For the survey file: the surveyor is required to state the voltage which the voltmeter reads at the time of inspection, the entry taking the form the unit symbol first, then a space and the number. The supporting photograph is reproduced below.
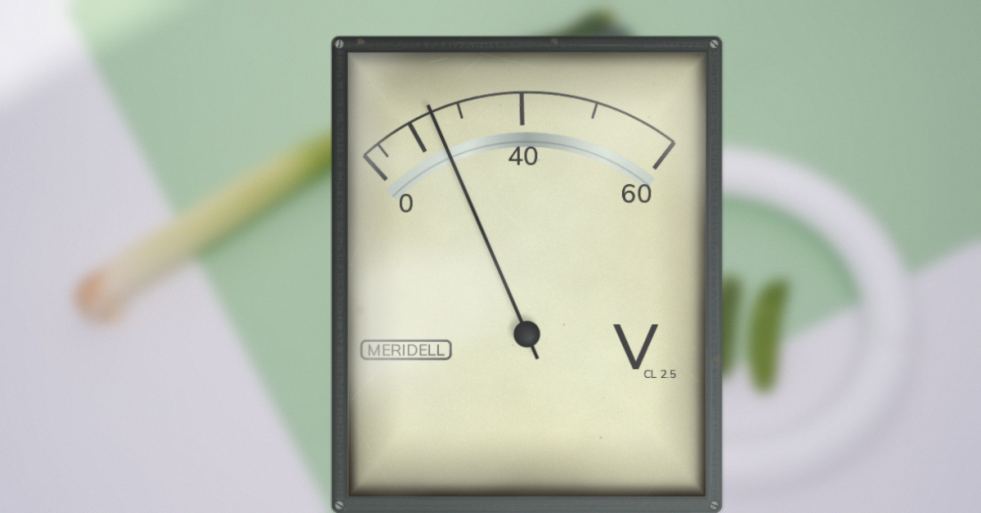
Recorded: V 25
